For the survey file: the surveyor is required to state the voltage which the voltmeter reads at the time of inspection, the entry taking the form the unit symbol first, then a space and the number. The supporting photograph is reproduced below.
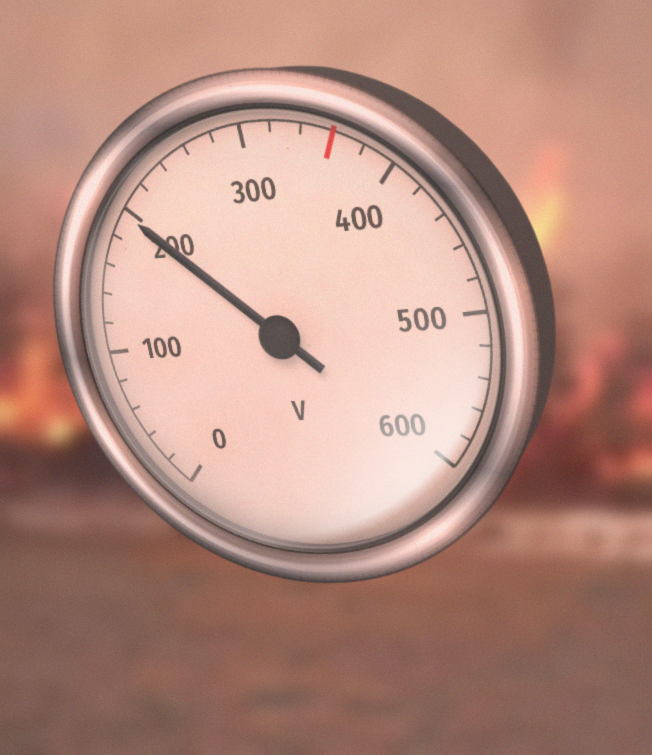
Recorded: V 200
